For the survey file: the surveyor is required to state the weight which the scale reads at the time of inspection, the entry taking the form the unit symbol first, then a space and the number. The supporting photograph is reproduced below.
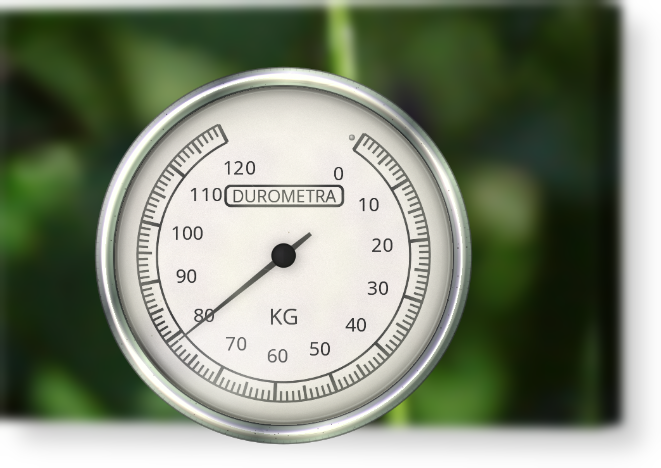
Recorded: kg 79
